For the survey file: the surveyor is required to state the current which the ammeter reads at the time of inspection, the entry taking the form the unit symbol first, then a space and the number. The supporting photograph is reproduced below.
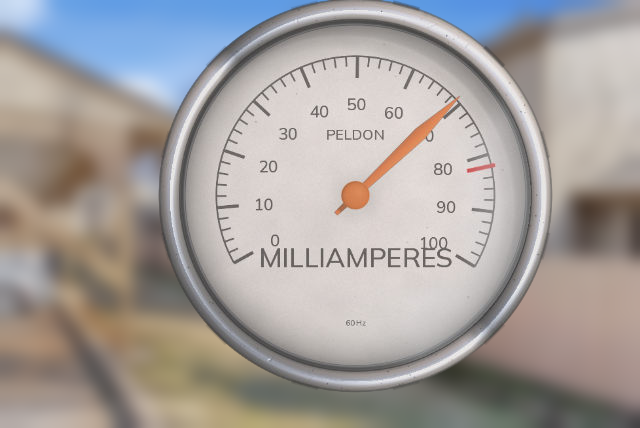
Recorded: mA 69
